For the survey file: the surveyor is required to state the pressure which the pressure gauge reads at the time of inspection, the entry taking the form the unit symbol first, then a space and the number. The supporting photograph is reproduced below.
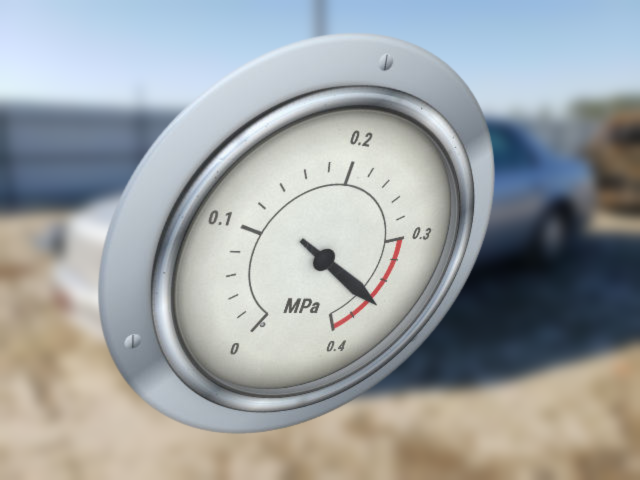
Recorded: MPa 0.36
